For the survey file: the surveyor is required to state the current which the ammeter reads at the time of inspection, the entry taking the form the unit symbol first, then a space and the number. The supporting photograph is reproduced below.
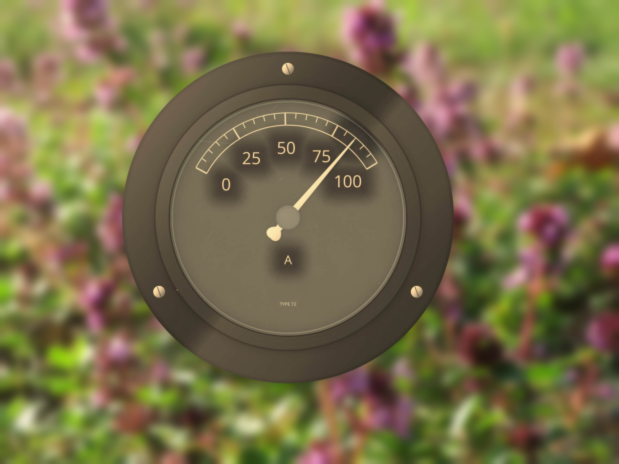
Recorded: A 85
